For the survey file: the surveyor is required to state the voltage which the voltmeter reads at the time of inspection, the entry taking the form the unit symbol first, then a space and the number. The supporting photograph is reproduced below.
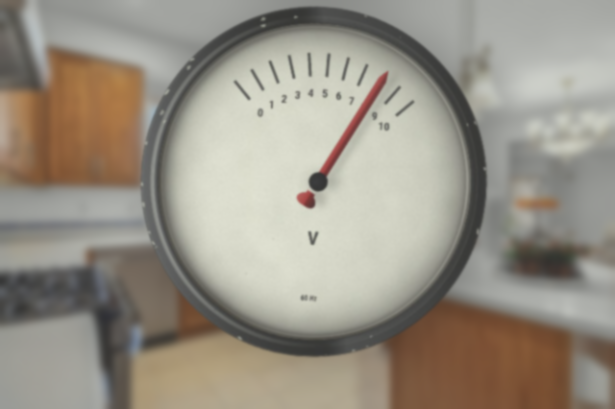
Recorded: V 8
